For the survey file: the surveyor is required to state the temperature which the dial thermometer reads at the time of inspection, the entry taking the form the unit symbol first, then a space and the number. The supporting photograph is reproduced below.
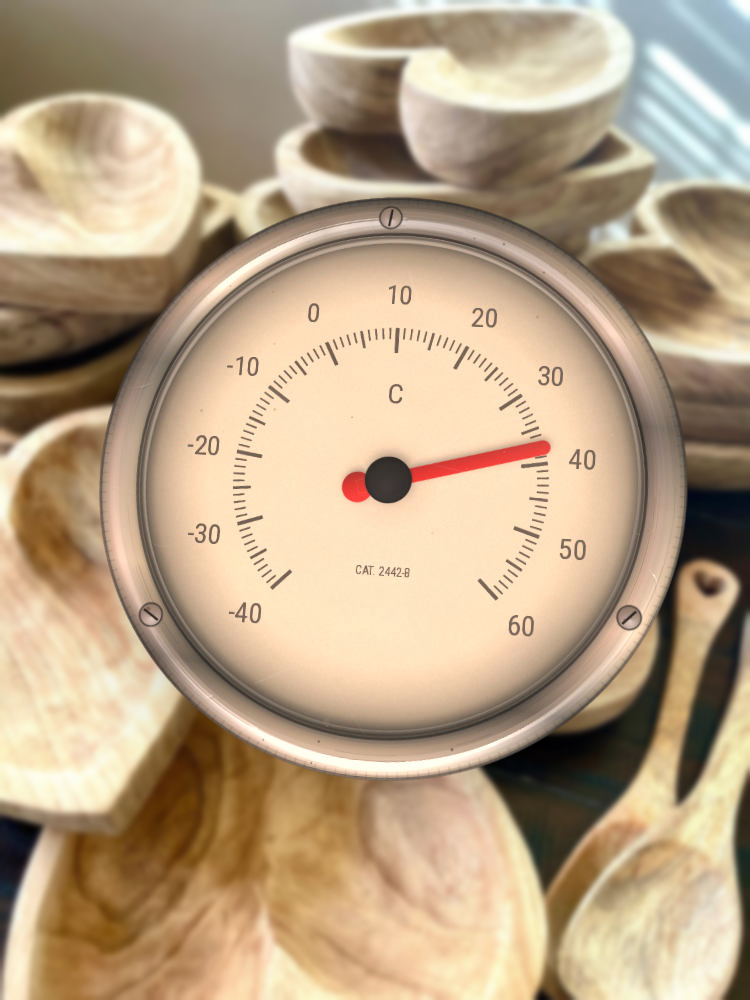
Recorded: °C 38
